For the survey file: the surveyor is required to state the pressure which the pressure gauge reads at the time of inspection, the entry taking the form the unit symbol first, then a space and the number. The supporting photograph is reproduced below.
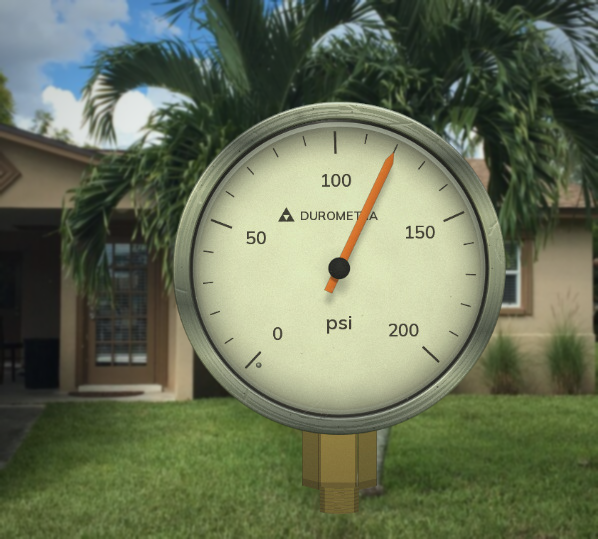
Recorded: psi 120
